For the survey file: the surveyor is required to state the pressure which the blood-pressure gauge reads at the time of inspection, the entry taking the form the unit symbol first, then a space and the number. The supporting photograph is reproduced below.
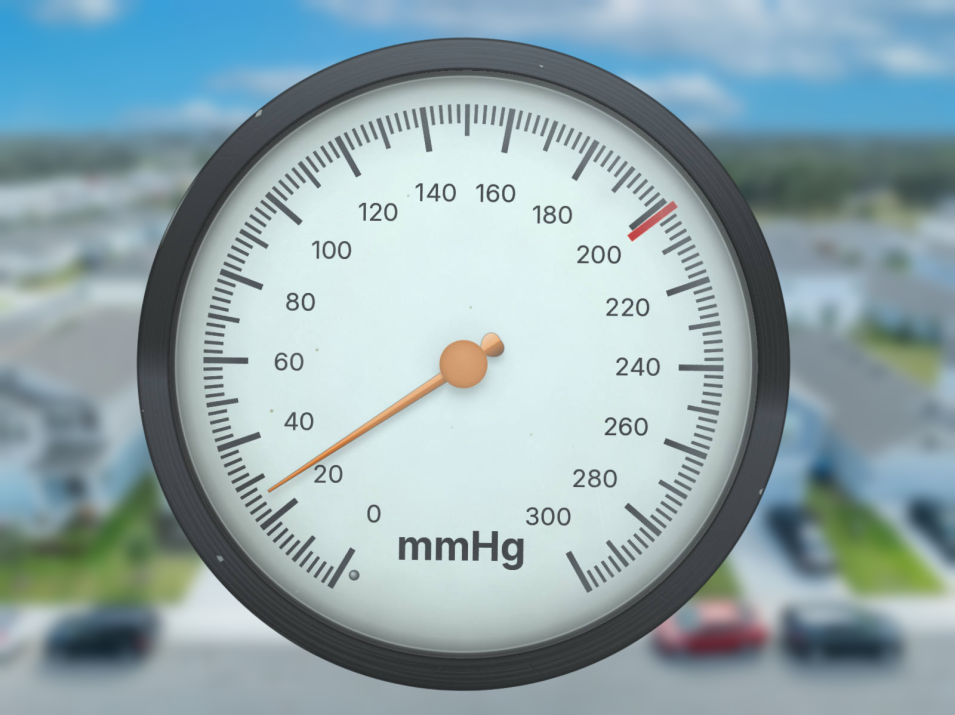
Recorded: mmHg 26
